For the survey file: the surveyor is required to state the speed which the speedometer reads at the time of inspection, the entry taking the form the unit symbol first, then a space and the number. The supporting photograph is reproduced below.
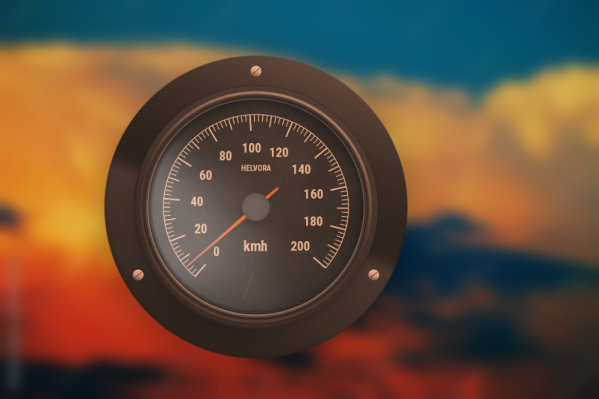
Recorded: km/h 6
